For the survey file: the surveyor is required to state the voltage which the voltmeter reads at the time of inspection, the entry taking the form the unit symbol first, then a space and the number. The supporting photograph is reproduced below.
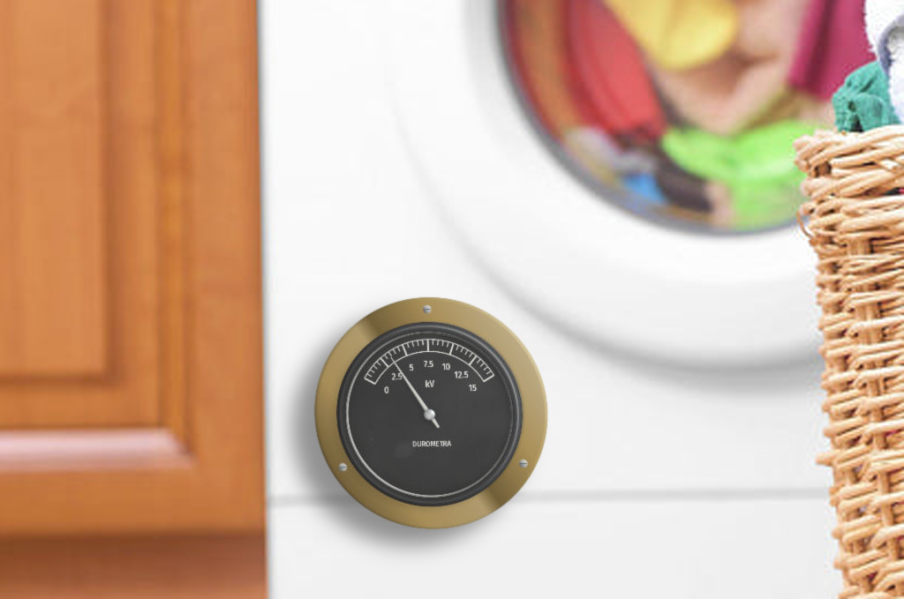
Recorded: kV 3.5
